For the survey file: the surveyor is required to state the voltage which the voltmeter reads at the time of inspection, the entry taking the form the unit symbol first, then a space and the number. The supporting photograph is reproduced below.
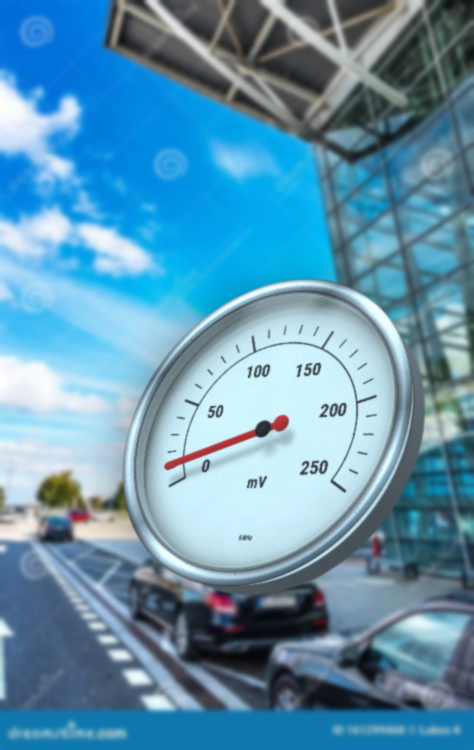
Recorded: mV 10
